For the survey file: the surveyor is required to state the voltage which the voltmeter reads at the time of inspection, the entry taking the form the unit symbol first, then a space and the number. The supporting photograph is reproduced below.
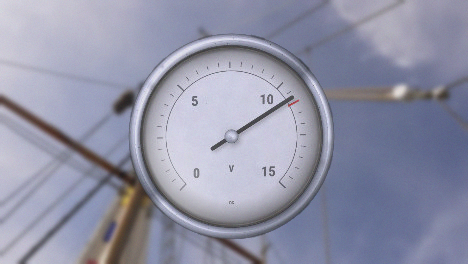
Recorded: V 10.75
